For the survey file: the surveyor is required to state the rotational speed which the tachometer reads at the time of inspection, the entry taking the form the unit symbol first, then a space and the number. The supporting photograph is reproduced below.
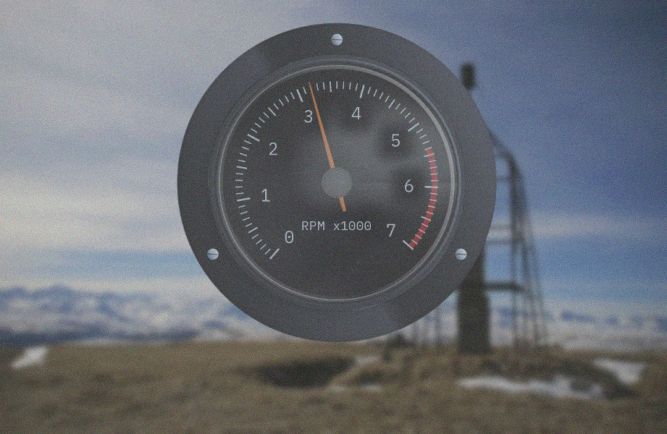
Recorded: rpm 3200
